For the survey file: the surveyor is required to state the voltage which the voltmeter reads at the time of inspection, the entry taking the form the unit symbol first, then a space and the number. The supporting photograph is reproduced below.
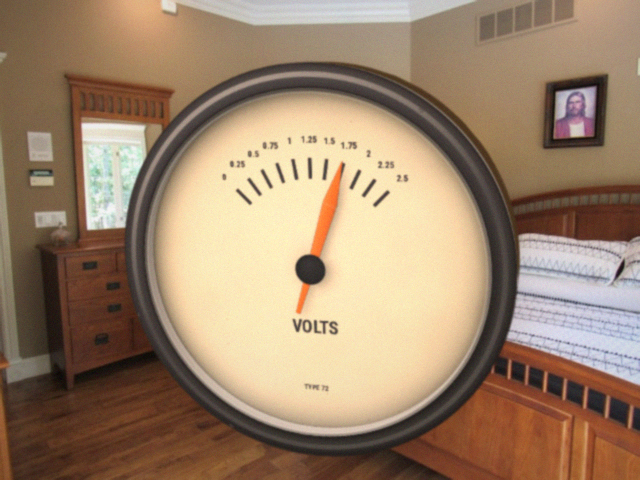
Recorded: V 1.75
